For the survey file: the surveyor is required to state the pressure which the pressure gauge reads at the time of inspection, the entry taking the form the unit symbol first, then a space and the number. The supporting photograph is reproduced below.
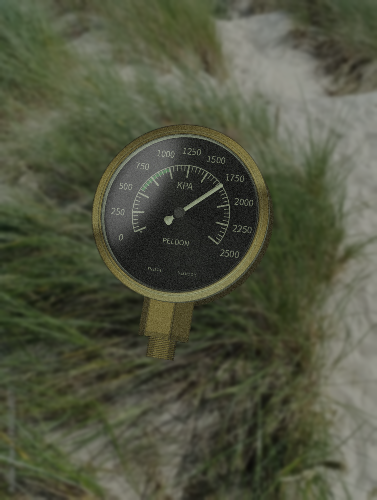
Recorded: kPa 1750
